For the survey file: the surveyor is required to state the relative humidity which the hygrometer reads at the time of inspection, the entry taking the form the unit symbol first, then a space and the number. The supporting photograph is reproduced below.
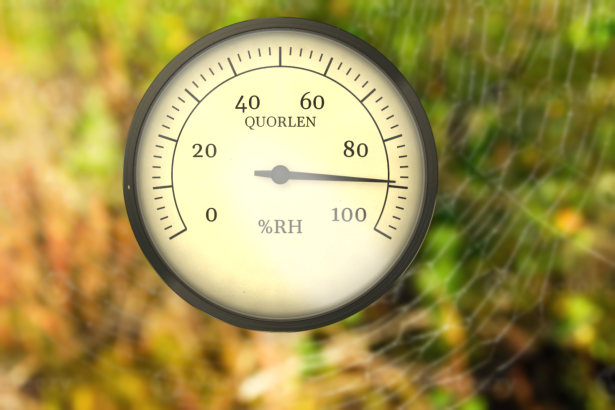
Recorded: % 89
